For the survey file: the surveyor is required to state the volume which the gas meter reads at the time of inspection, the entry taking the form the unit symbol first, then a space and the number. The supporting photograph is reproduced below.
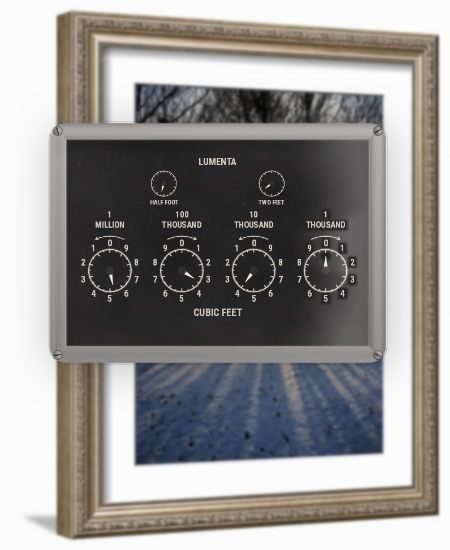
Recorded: ft³ 534000
